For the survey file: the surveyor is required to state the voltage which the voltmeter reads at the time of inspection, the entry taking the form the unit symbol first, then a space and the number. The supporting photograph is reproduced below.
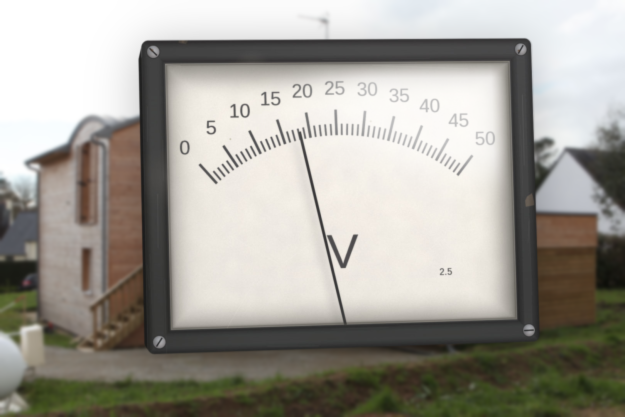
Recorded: V 18
